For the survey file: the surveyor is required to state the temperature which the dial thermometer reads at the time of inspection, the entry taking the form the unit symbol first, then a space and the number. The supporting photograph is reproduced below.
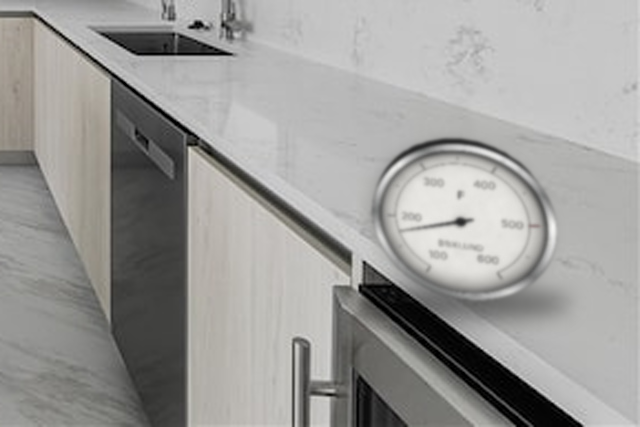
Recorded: °F 175
